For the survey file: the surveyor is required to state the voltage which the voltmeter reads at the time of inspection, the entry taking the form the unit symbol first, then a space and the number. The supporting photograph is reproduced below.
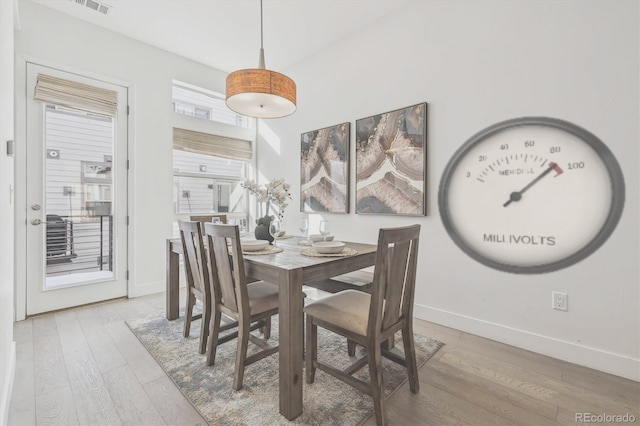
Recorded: mV 90
